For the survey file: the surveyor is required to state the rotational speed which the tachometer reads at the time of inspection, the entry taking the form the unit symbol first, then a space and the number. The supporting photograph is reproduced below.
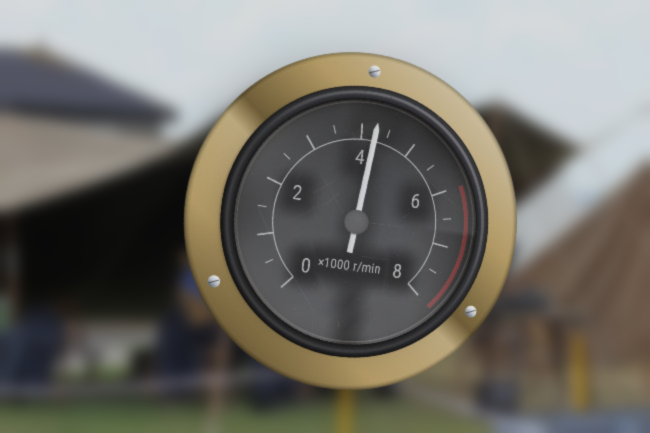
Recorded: rpm 4250
